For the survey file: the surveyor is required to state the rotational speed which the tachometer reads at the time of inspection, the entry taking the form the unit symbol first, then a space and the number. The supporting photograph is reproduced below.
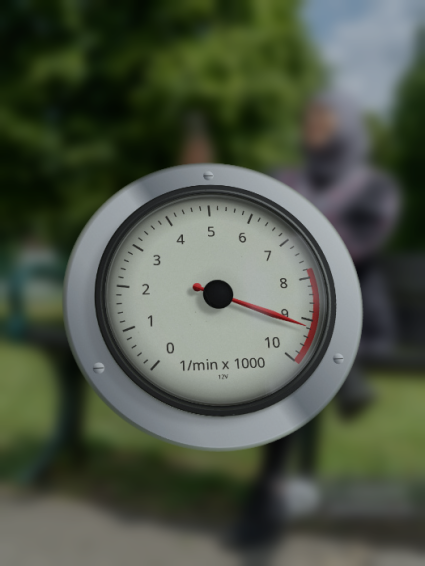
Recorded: rpm 9200
